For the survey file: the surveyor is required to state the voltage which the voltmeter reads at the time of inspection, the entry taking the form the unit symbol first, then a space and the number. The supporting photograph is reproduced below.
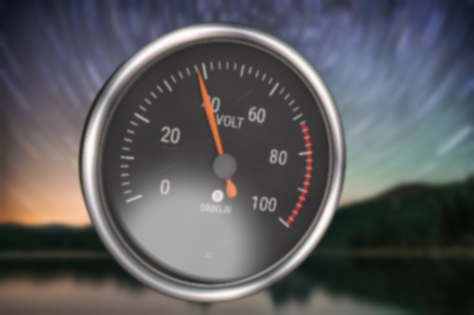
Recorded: V 38
